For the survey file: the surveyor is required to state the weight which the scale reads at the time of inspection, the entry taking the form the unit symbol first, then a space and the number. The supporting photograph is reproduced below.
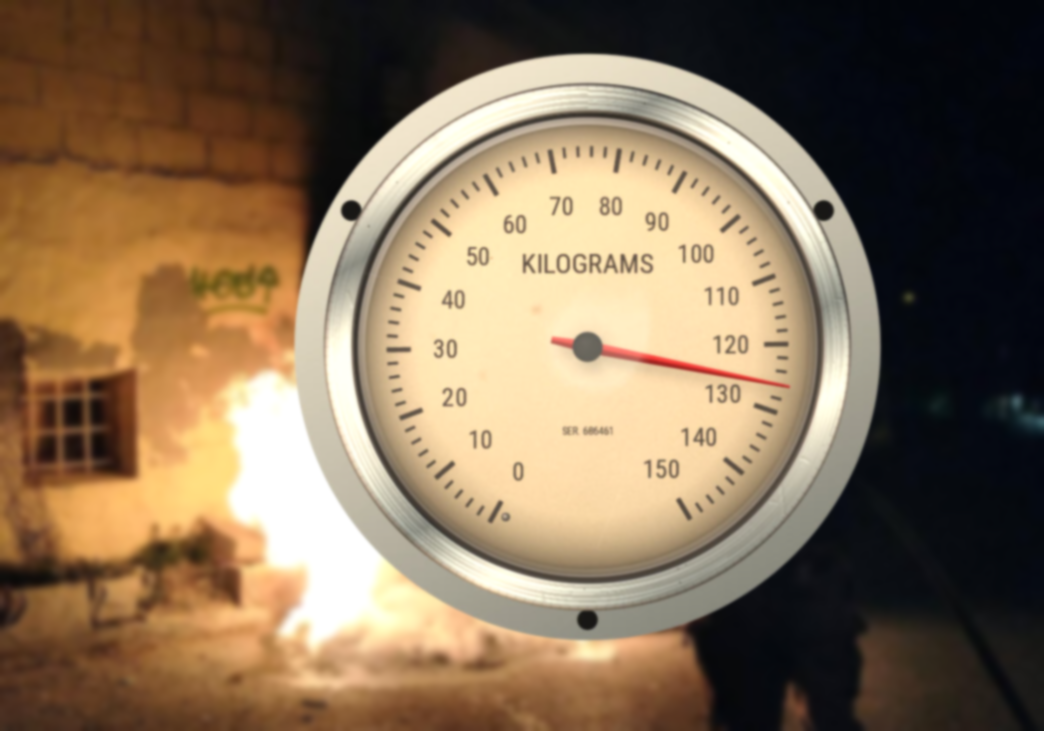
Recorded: kg 126
